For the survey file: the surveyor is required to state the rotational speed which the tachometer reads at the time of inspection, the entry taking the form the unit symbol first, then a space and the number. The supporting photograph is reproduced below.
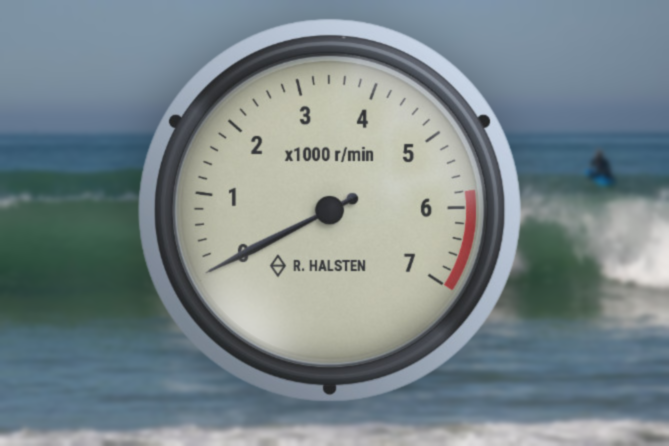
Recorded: rpm 0
